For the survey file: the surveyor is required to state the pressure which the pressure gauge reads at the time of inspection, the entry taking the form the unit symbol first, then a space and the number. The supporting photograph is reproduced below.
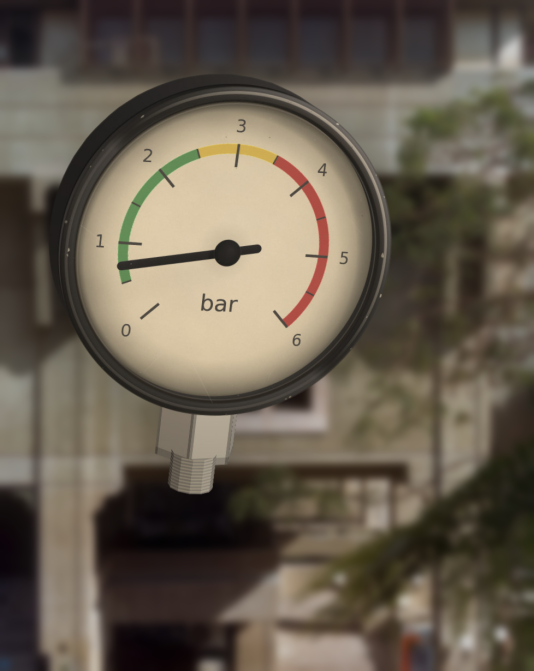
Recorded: bar 0.75
